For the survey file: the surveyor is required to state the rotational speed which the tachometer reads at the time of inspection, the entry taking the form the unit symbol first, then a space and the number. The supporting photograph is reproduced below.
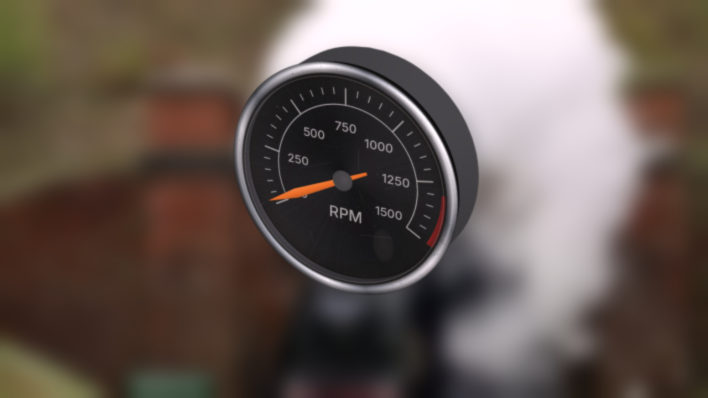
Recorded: rpm 25
